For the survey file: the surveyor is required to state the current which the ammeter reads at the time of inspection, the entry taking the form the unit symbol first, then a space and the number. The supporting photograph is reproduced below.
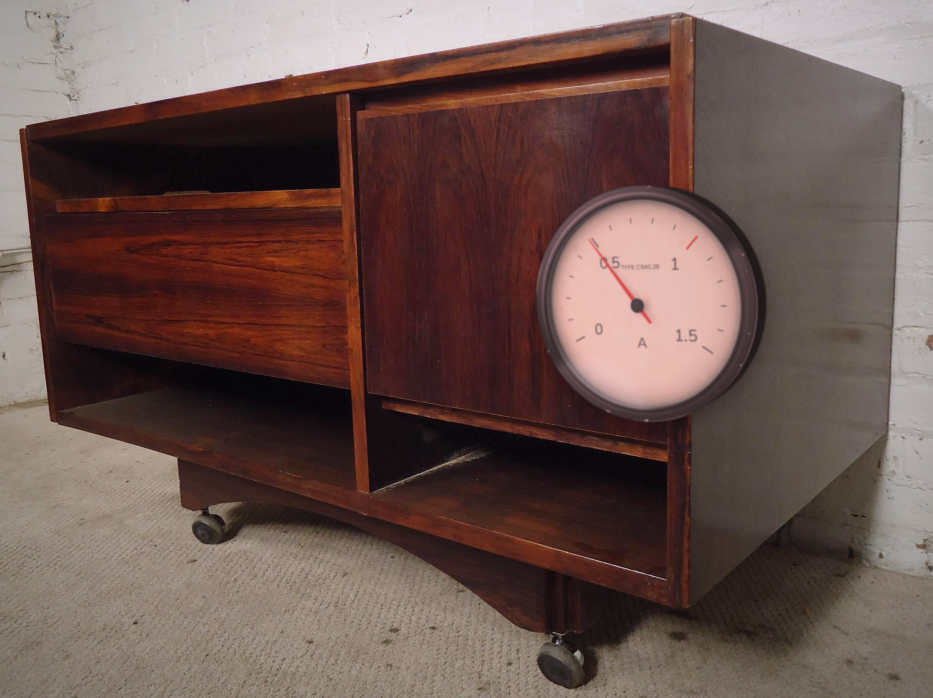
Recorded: A 0.5
